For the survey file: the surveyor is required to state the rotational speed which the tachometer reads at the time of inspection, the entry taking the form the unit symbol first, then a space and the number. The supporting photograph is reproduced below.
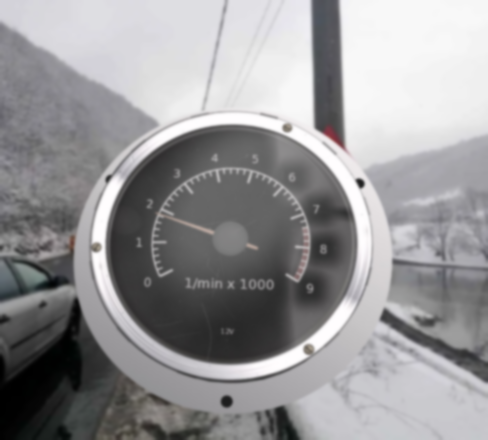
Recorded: rpm 1800
